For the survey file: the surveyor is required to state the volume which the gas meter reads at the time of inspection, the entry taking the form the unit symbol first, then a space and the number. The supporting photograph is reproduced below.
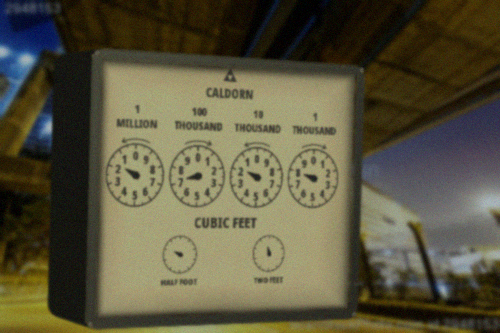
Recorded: ft³ 171800
